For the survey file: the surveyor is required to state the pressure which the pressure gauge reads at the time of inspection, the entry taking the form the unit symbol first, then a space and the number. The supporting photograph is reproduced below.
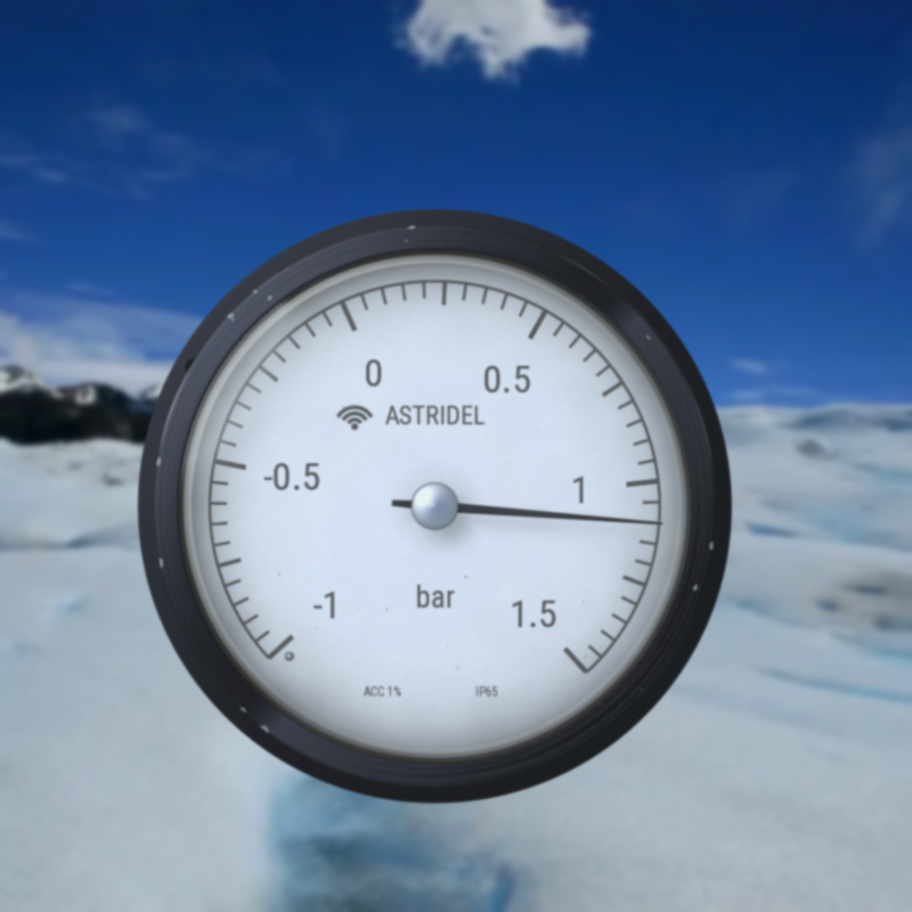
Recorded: bar 1.1
